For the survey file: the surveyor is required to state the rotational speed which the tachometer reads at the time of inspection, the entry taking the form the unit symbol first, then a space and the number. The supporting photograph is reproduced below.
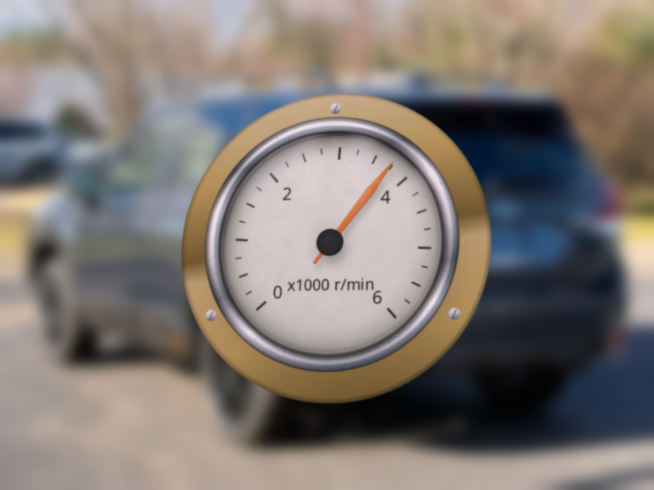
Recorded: rpm 3750
